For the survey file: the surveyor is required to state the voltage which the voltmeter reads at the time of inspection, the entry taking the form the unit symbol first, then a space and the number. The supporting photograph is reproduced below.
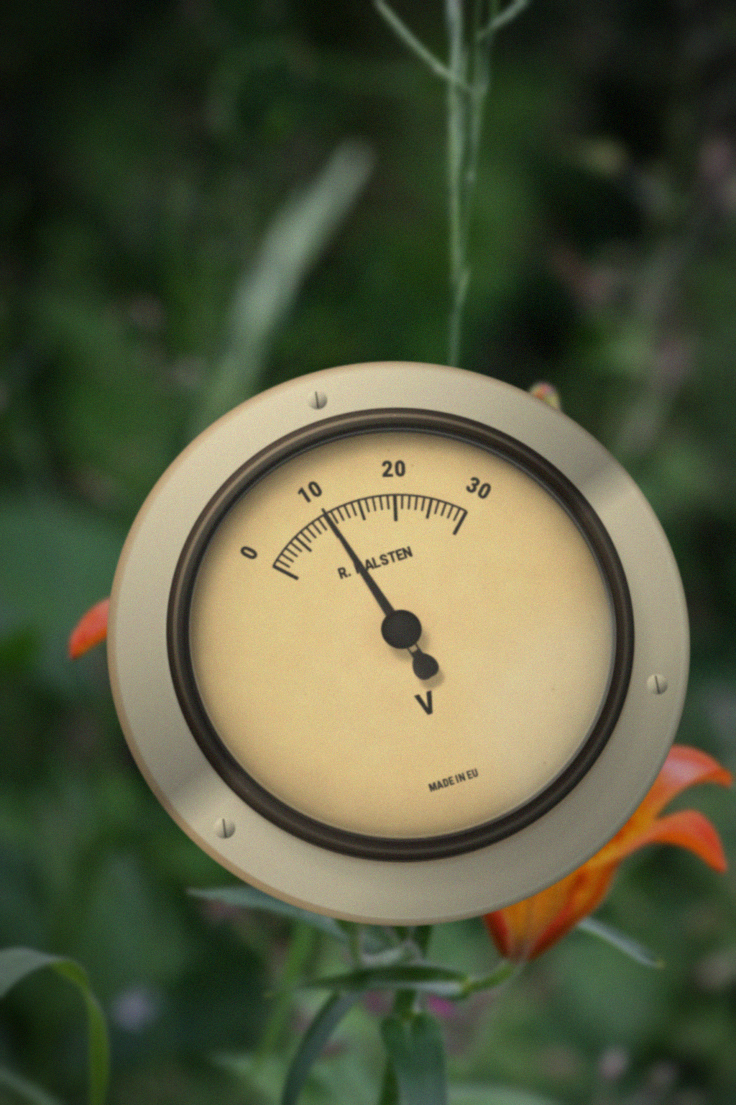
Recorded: V 10
